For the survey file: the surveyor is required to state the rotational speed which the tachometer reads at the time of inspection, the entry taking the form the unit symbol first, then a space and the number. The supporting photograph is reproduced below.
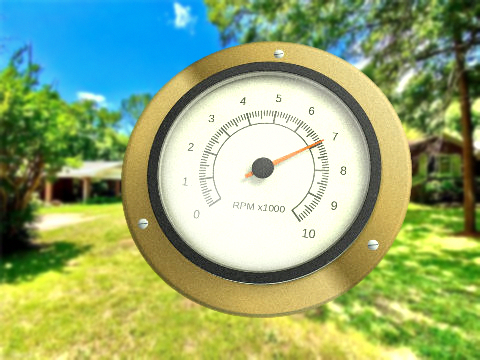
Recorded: rpm 7000
